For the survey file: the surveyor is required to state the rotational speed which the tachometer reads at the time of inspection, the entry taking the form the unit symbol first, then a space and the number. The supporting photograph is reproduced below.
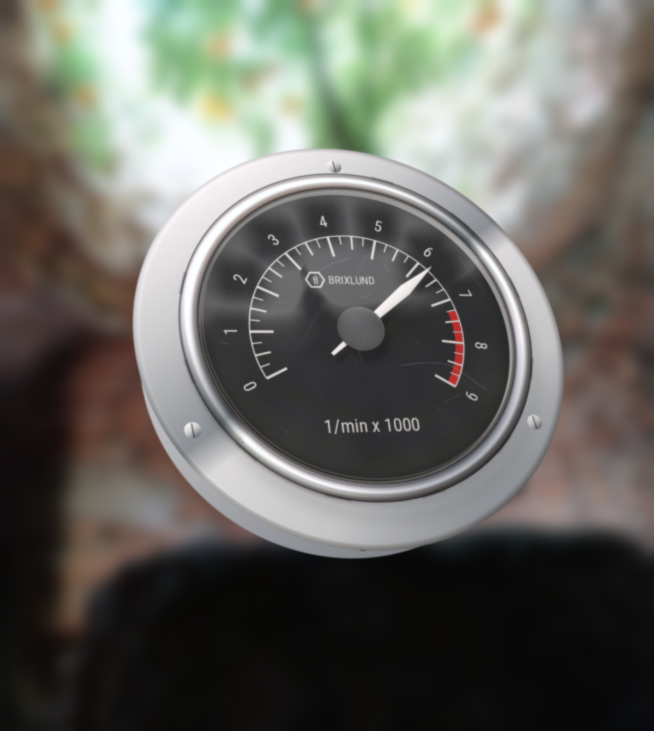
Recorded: rpm 6250
